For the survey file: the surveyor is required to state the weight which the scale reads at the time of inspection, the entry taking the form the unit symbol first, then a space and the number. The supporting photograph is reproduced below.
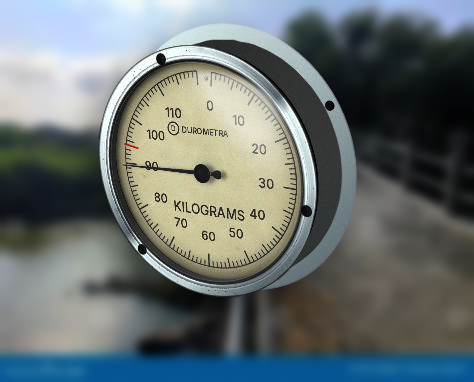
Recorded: kg 90
